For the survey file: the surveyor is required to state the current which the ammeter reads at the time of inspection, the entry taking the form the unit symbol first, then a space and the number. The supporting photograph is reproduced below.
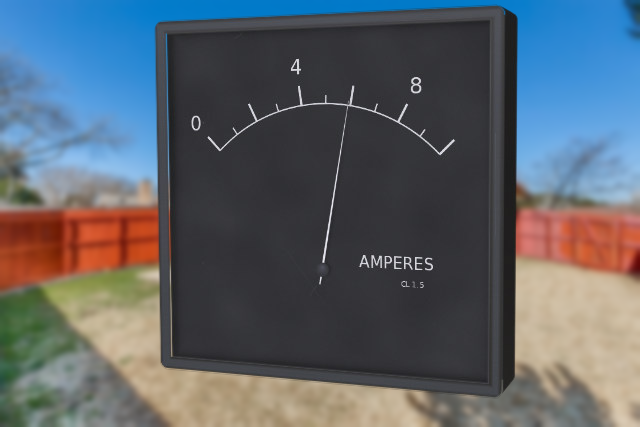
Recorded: A 6
